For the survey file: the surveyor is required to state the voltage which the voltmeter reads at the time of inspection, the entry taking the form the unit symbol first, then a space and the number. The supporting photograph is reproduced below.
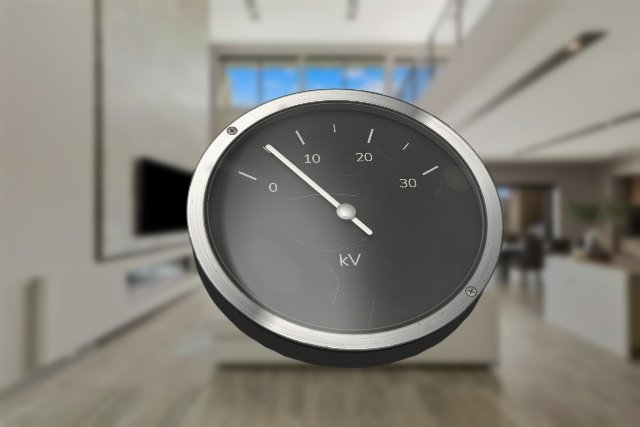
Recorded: kV 5
